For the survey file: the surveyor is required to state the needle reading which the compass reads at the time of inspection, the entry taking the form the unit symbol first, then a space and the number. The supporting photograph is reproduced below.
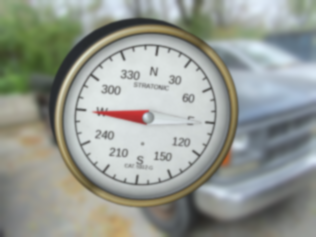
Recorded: ° 270
